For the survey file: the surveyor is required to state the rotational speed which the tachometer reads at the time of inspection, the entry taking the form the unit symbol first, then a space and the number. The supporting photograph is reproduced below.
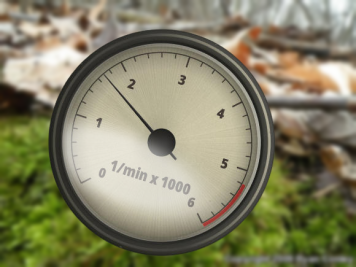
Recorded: rpm 1700
